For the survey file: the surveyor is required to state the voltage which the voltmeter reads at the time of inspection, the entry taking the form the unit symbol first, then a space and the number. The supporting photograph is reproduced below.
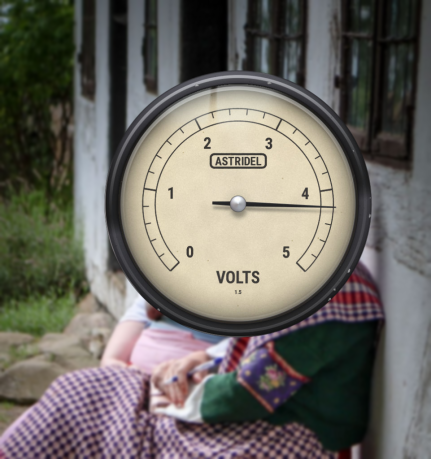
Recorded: V 4.2
